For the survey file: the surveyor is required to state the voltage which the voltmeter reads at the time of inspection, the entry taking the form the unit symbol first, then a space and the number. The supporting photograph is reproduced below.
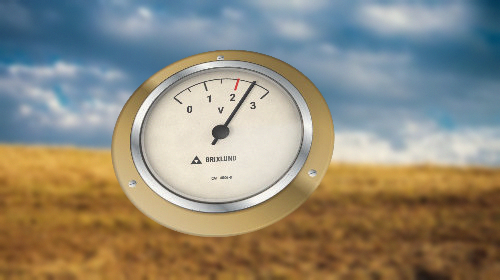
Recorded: V 2.5
